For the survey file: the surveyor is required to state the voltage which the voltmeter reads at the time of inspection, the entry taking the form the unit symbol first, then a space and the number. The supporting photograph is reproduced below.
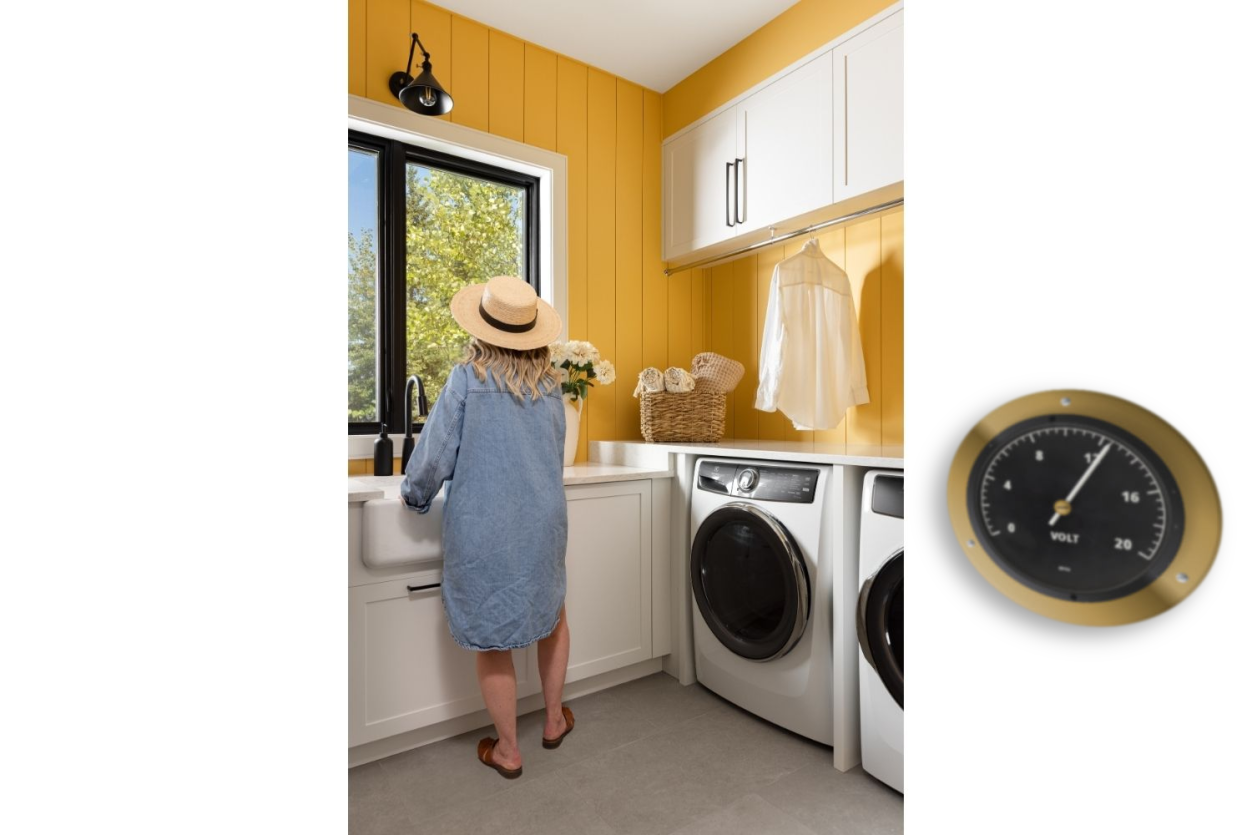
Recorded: V 12.5
